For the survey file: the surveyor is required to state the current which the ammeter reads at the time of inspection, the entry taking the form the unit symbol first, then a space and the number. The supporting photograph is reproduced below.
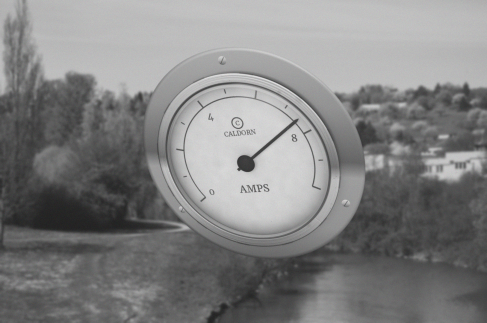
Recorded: A 7.5
